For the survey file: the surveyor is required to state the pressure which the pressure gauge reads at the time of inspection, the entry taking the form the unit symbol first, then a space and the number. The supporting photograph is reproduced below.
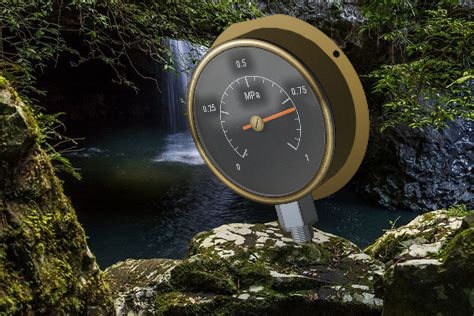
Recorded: MPa 0.8
